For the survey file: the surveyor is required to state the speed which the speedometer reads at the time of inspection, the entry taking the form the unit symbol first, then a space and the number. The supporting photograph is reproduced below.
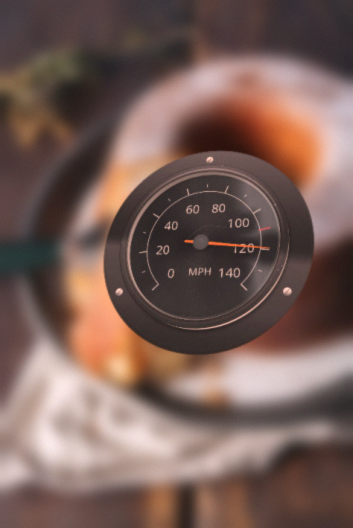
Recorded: mph 120
